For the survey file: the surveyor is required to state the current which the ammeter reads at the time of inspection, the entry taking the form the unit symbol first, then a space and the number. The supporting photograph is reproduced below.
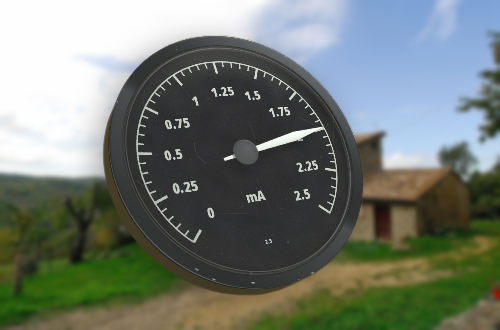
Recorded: mA 2
